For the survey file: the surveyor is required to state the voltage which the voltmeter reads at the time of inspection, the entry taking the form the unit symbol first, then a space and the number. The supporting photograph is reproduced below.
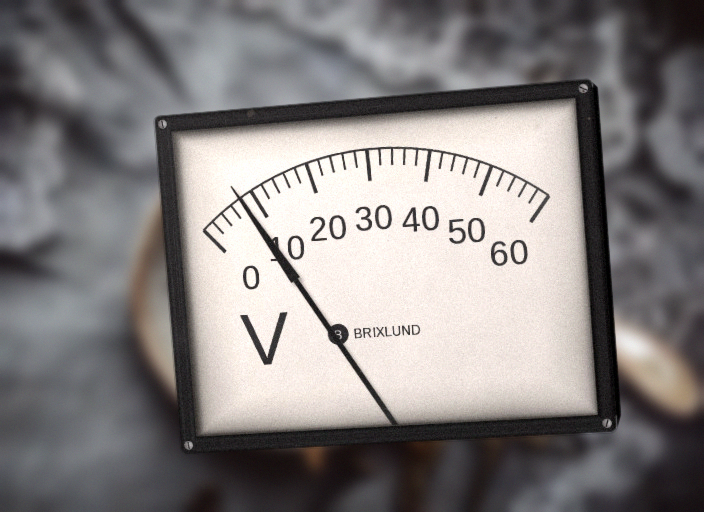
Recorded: V 8
